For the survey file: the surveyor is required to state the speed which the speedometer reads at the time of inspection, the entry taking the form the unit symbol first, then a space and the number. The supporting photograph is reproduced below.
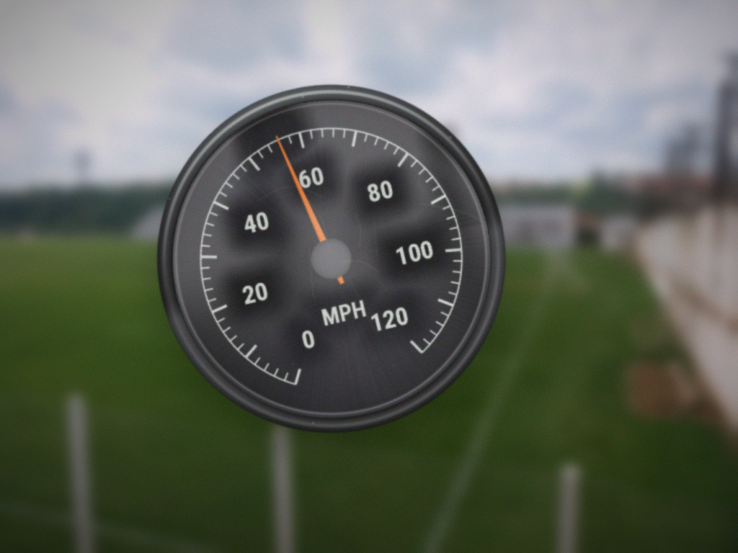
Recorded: mph 56
